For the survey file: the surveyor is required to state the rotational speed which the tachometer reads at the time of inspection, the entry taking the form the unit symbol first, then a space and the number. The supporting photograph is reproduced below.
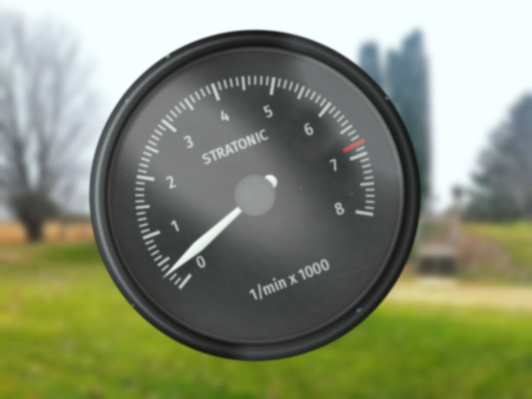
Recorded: rpm 300
